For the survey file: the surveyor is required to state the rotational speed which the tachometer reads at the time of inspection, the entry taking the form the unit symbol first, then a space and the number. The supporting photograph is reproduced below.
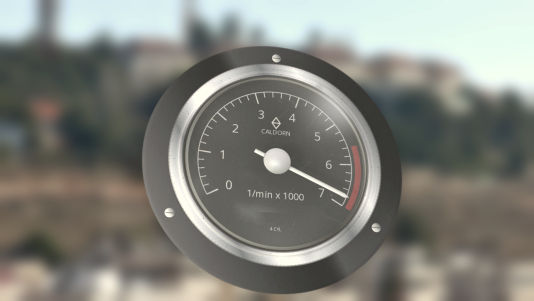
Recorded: rpm 6800
